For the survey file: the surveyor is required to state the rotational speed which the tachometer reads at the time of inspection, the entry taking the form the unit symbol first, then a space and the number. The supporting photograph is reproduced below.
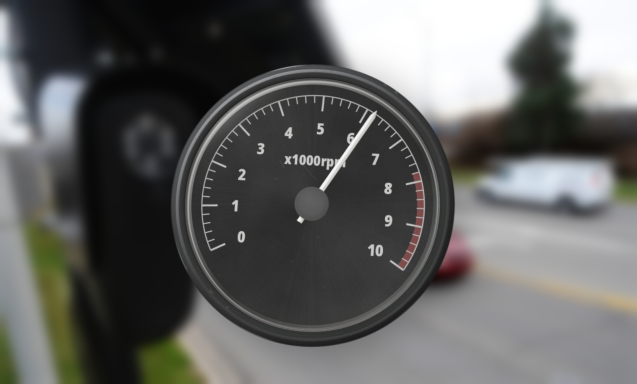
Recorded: rpm 6200
